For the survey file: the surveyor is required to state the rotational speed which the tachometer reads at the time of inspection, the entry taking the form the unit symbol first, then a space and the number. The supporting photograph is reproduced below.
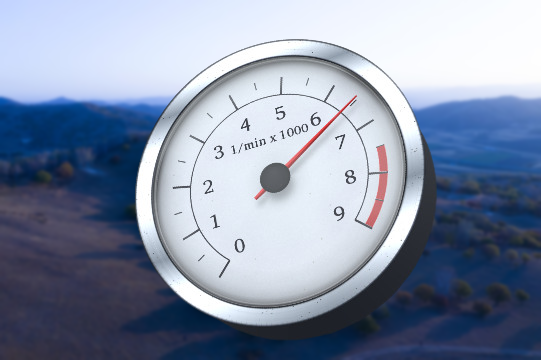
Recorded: rpm 6500
